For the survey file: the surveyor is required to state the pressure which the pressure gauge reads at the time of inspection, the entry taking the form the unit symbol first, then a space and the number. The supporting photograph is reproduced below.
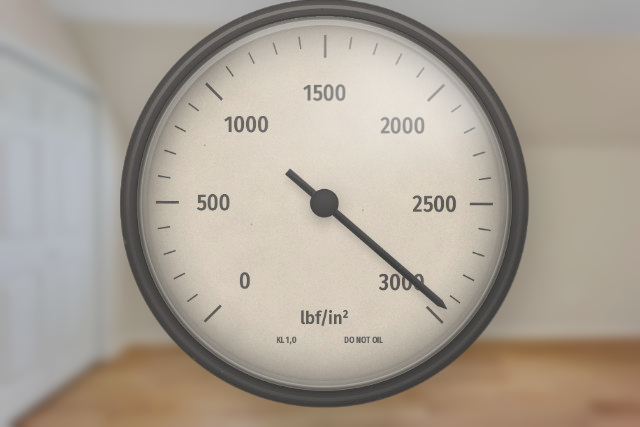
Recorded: psi 2950
